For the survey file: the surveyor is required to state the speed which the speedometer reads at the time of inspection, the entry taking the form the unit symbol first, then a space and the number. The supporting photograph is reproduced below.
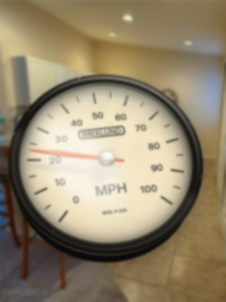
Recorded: mph 22.5
